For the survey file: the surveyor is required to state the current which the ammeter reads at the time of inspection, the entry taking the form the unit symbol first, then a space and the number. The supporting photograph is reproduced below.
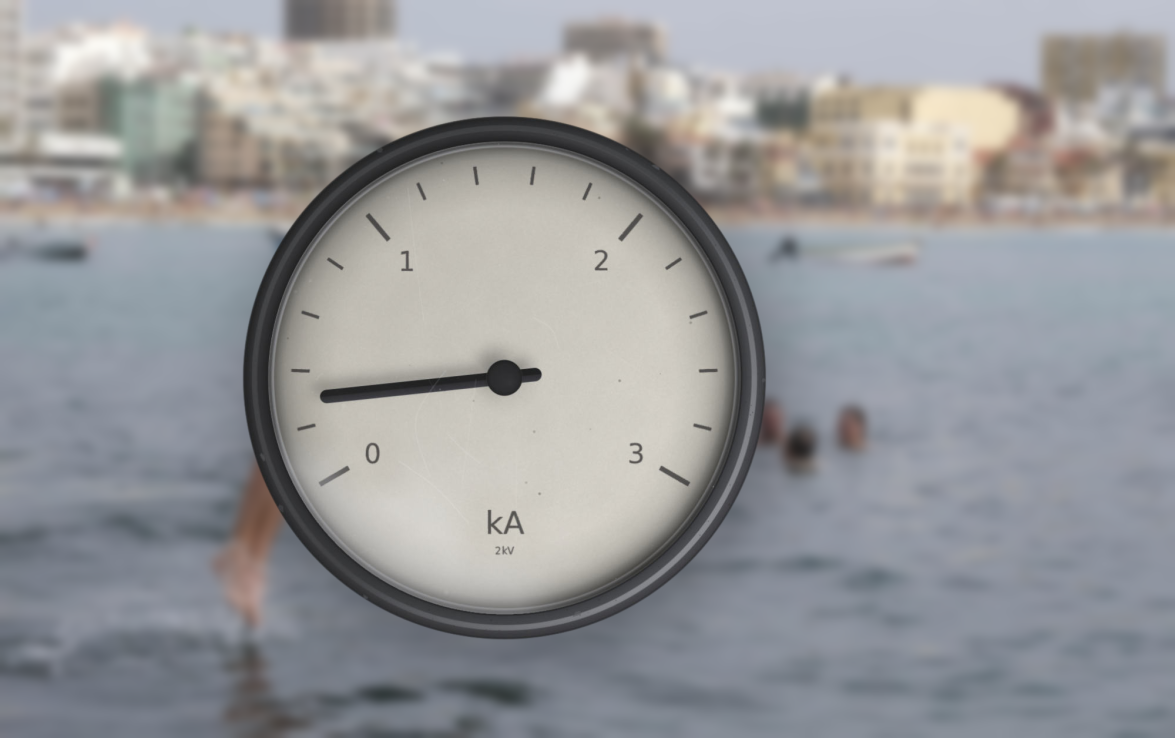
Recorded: kA 0.3
